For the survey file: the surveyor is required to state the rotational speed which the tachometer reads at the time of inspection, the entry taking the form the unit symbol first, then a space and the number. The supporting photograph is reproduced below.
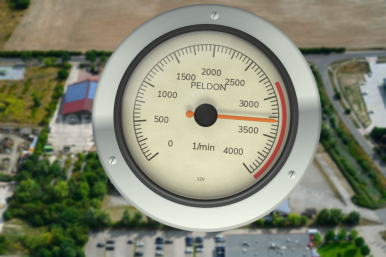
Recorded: rpm 3300
